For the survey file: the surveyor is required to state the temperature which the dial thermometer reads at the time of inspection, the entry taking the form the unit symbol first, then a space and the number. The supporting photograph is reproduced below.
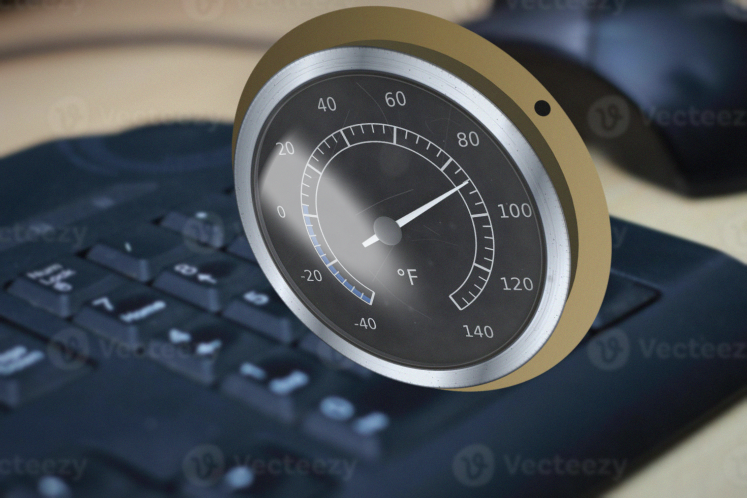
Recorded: °F 88
